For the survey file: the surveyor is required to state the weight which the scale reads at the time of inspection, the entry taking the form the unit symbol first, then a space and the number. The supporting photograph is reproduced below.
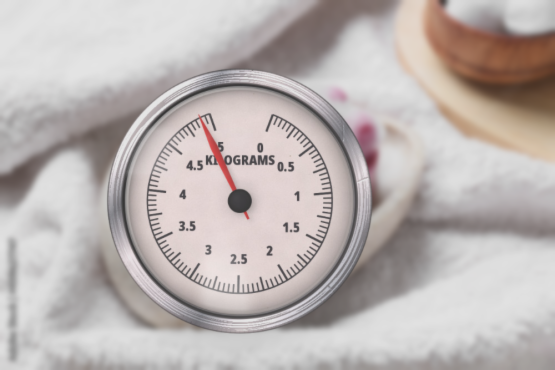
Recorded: kg 4.9
